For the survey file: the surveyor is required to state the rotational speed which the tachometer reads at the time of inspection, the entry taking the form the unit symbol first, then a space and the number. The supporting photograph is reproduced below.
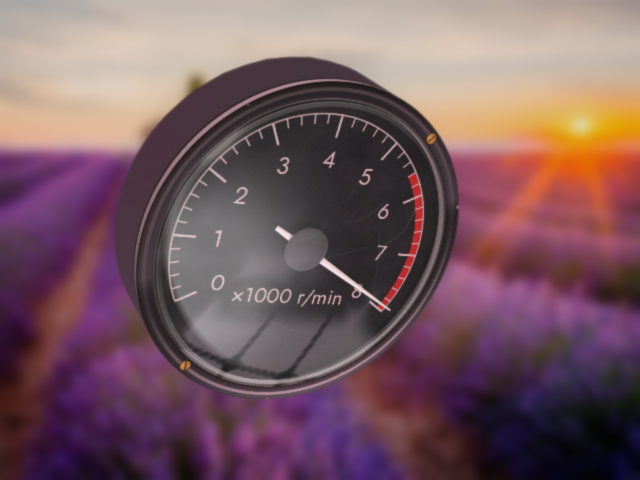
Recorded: rpm 7900
